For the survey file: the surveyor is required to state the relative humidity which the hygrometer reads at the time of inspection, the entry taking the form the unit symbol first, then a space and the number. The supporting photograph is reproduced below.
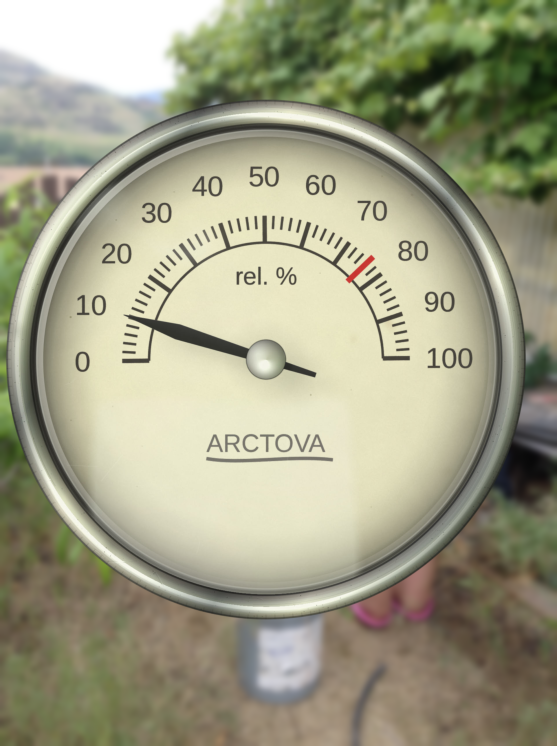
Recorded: % 10
